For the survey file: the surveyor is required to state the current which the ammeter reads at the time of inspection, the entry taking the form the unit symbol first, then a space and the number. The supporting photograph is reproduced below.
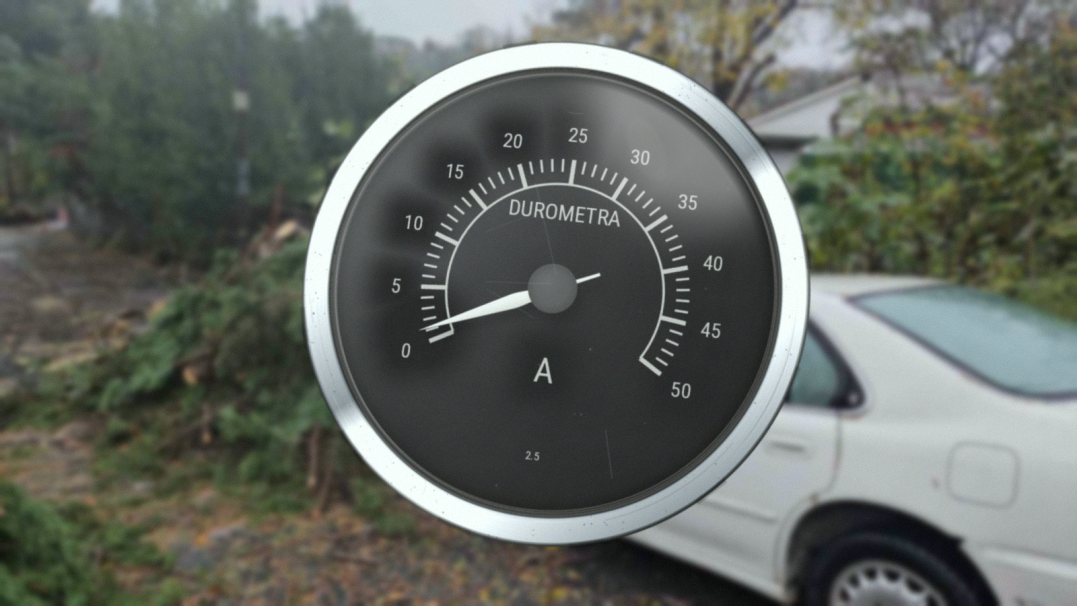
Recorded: A 1
